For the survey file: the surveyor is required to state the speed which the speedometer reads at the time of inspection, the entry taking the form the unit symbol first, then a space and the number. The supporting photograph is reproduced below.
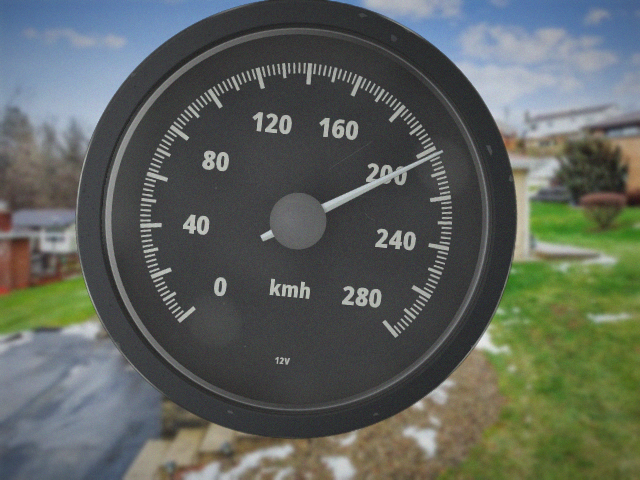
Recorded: km/h 202
